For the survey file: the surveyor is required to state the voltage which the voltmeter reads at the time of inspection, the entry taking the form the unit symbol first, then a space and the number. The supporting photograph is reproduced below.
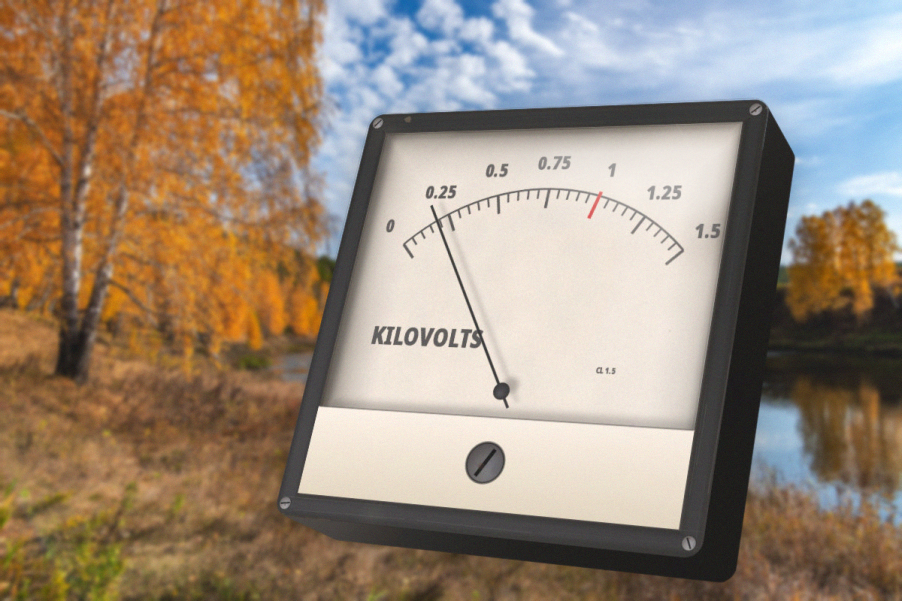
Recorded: kV 0.2
